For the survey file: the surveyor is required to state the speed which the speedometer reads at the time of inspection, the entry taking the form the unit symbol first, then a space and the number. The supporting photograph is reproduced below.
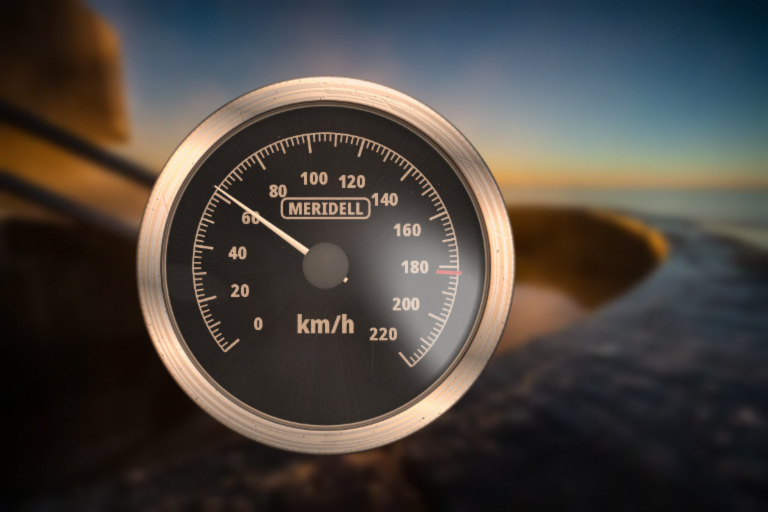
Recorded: km/h 62
